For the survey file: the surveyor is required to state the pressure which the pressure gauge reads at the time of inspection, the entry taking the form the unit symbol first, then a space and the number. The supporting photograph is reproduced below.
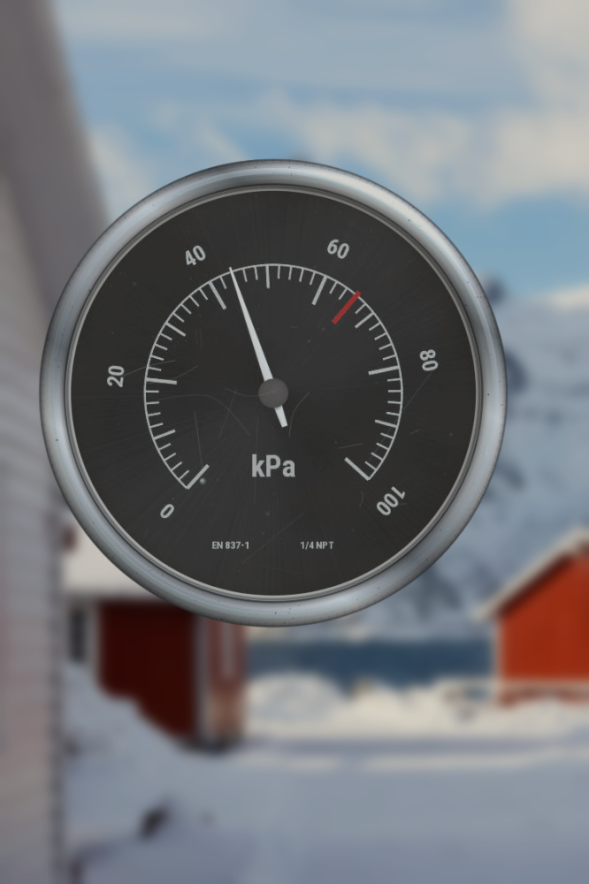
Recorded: kPa 44
